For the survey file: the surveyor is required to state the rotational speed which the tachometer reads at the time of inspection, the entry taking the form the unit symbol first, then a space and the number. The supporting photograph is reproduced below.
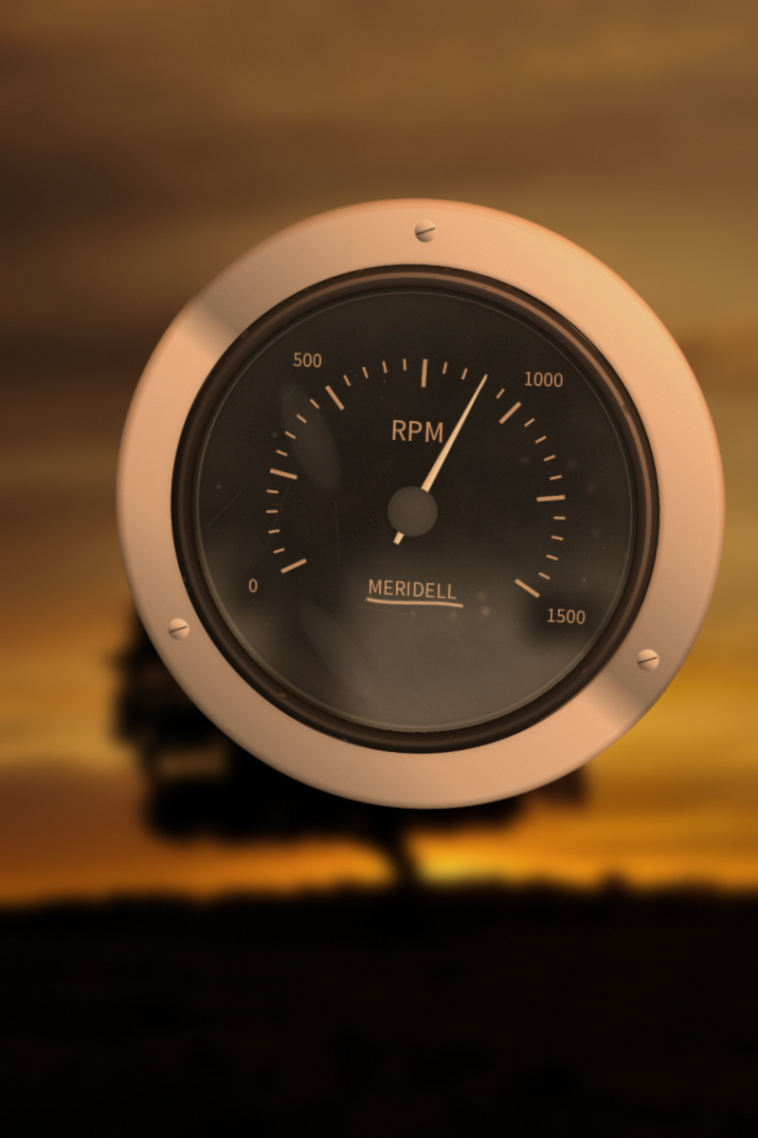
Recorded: rpm 900
